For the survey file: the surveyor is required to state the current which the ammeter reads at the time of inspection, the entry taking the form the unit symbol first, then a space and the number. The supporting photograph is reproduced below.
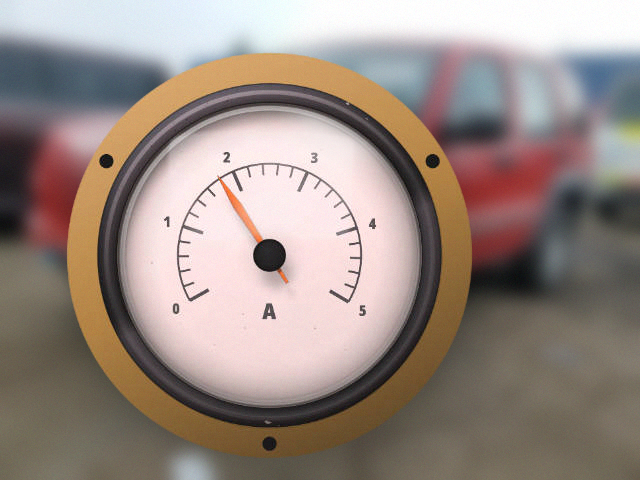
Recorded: A 1.8
